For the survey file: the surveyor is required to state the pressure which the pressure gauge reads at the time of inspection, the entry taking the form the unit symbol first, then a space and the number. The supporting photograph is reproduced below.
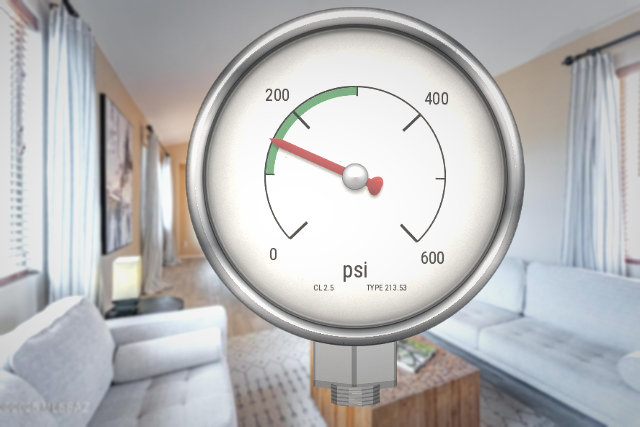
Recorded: psi 150
